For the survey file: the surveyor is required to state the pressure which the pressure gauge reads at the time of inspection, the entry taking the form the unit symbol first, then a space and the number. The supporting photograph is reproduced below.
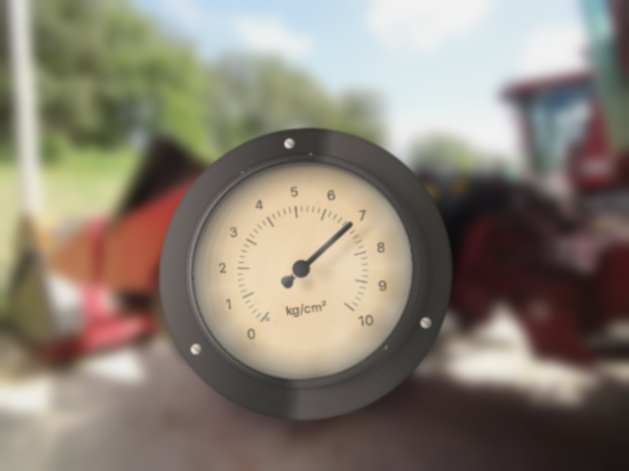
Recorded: kg/cm² 7
